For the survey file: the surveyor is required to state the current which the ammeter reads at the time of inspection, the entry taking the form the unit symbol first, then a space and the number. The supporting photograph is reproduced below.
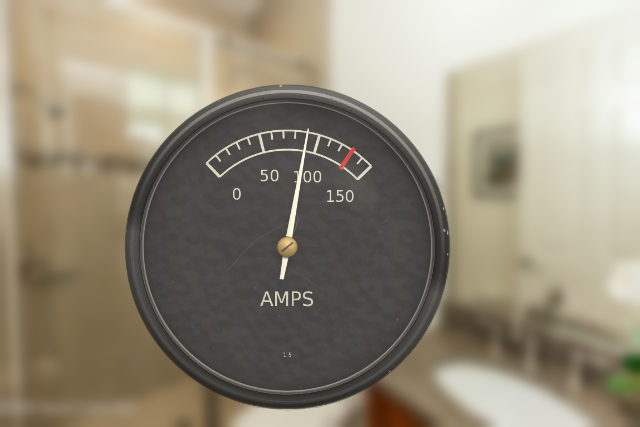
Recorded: A 90
